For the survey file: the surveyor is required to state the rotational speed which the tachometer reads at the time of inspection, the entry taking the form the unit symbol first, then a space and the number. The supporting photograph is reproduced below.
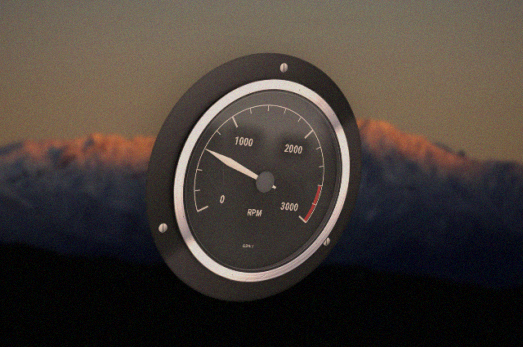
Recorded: rpm 600
